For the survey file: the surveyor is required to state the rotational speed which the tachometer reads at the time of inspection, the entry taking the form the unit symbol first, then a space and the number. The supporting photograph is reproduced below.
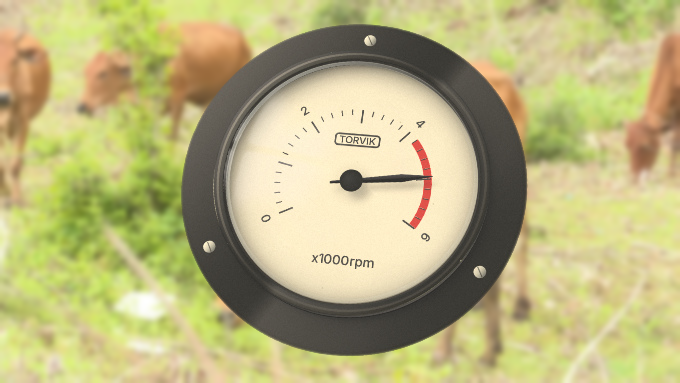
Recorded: rpm 5000
